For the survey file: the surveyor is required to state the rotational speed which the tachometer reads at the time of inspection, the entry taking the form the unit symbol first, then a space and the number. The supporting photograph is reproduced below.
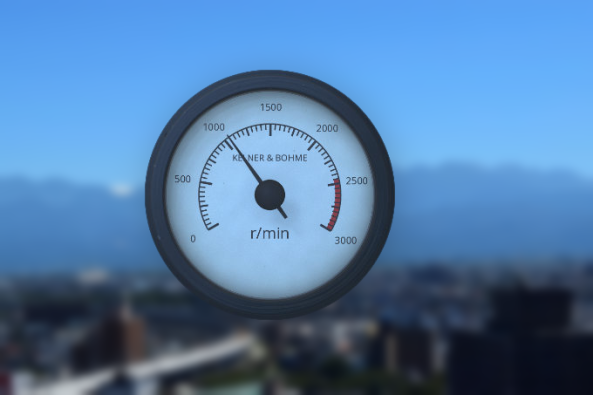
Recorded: rpm 1050
